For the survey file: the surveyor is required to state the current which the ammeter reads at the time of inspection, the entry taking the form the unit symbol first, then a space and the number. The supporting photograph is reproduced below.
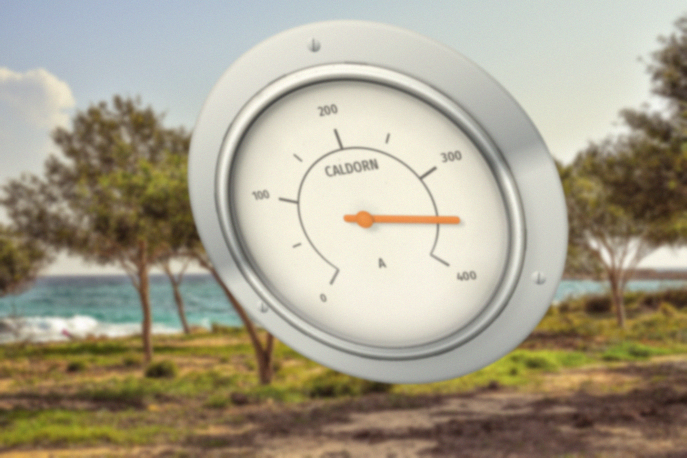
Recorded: A 350
